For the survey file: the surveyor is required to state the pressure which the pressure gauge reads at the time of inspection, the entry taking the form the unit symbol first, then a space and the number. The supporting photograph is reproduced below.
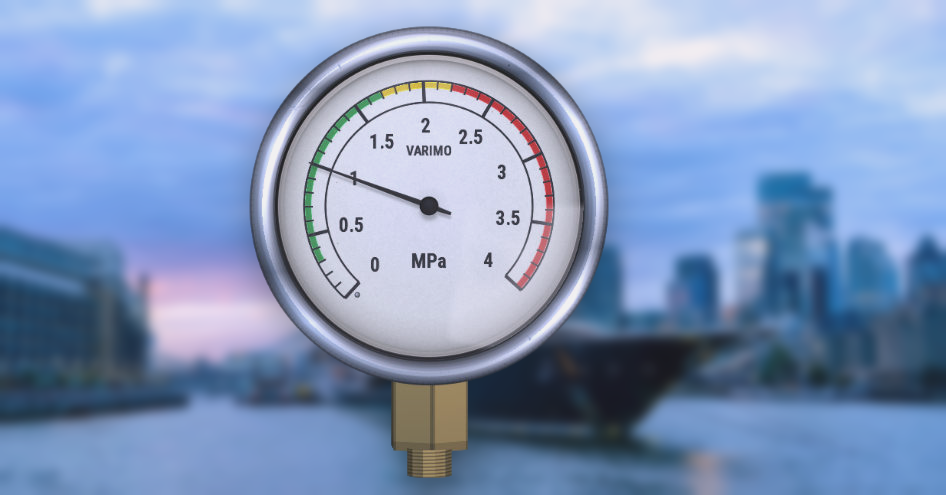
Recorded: MPa 1
